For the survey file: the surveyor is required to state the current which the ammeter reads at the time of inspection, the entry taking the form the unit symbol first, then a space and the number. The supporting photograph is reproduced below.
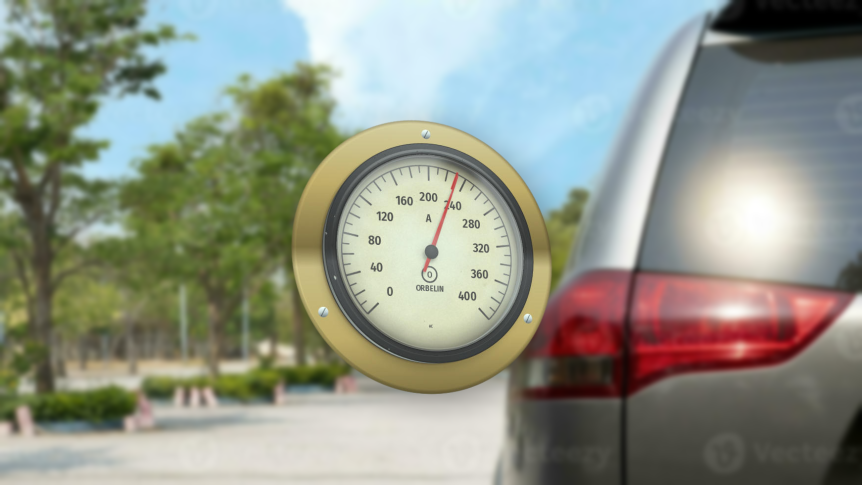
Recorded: A 230
